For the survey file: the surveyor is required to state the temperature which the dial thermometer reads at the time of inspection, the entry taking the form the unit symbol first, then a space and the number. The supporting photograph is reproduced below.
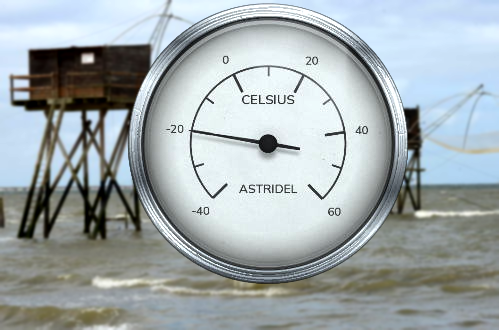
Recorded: °C -20
